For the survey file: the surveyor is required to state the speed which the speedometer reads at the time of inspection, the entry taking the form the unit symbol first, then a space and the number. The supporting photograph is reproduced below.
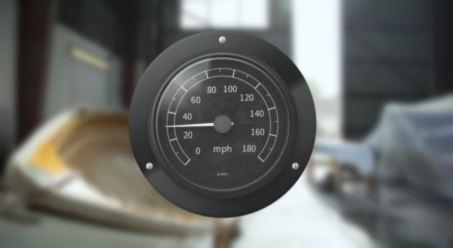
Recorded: mph 30
